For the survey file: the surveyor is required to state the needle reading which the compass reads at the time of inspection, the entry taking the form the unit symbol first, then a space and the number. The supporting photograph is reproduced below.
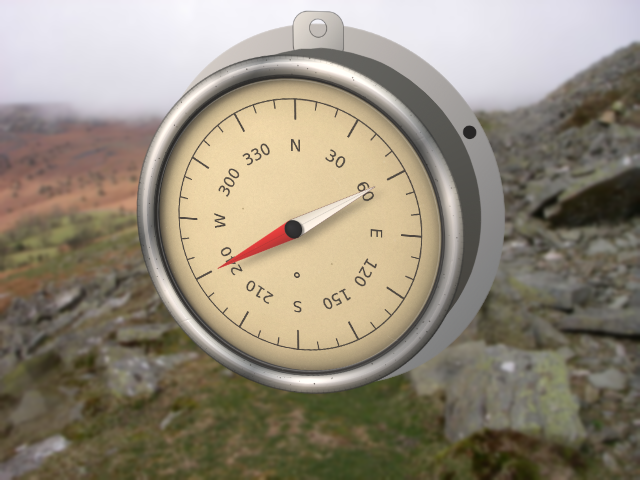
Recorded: ° 240
